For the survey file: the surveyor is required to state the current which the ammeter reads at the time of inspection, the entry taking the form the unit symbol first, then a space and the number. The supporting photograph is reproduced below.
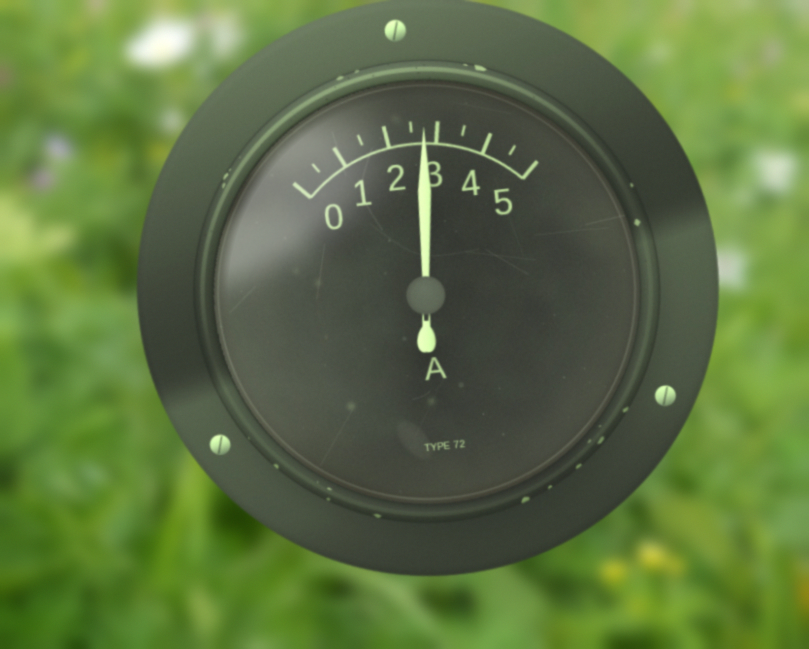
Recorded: A 2.75
